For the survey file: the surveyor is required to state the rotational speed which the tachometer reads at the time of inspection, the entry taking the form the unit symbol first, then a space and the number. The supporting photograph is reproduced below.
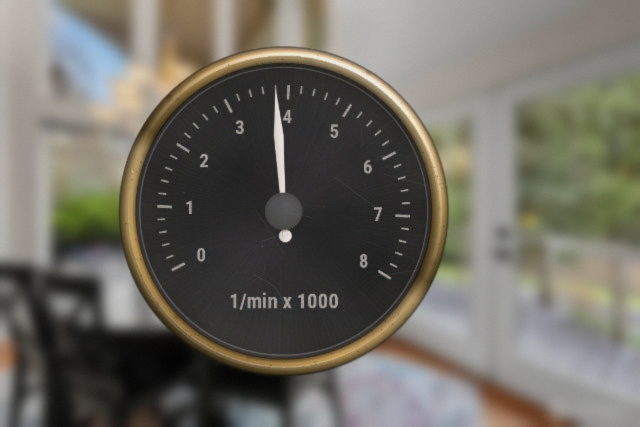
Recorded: rpm 3800
